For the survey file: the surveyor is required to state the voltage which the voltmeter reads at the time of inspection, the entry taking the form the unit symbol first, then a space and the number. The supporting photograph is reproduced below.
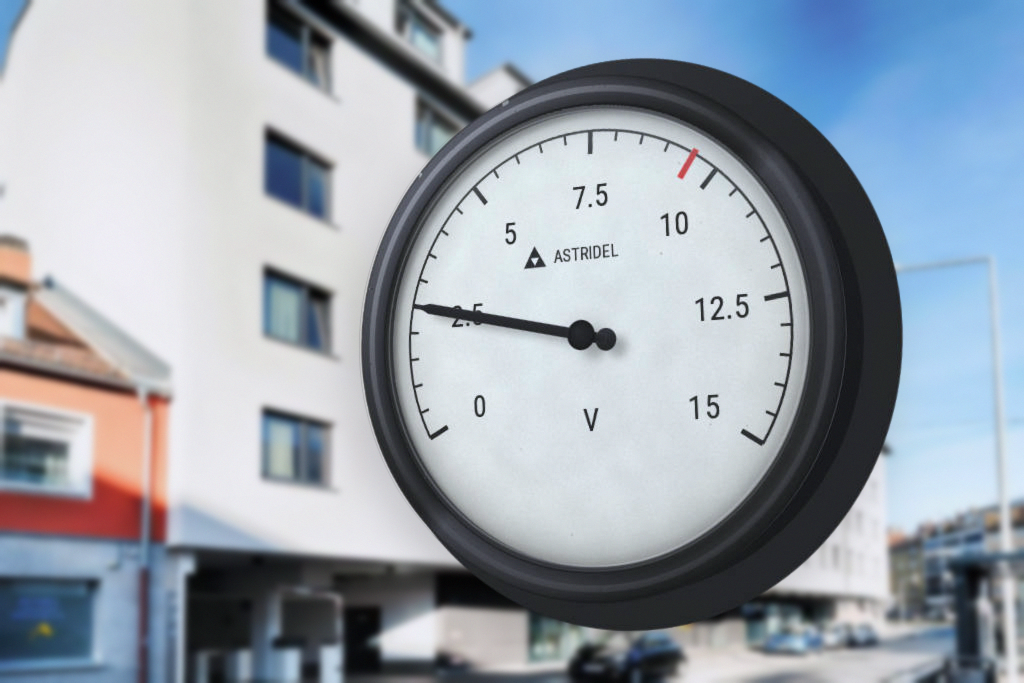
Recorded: V 2.5
